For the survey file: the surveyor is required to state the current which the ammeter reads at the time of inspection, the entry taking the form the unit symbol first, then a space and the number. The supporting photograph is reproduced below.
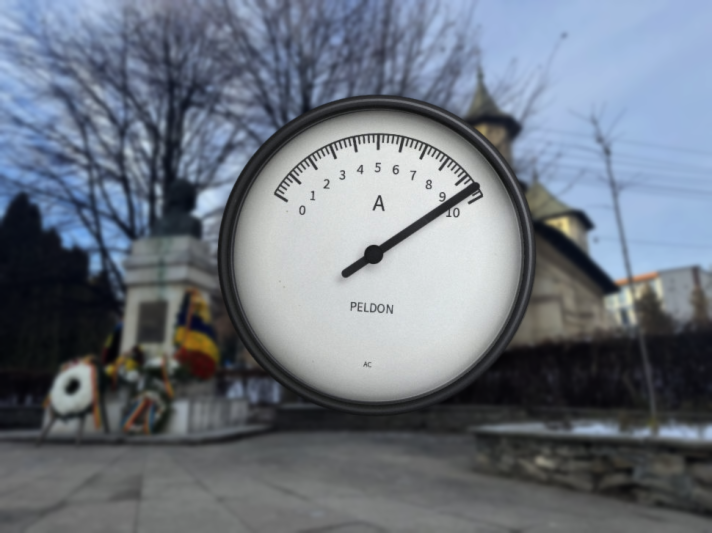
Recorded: A 9.6
